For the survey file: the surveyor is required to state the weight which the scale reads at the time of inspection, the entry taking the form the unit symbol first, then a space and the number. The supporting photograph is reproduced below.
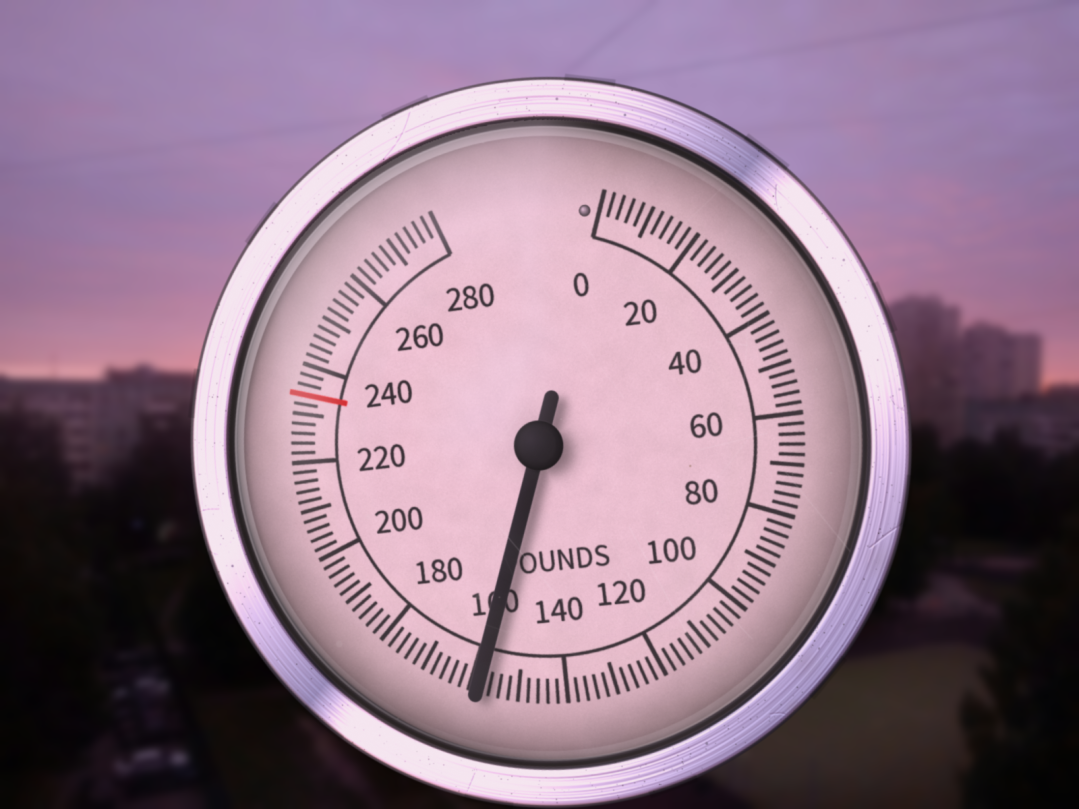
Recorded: lb 158
